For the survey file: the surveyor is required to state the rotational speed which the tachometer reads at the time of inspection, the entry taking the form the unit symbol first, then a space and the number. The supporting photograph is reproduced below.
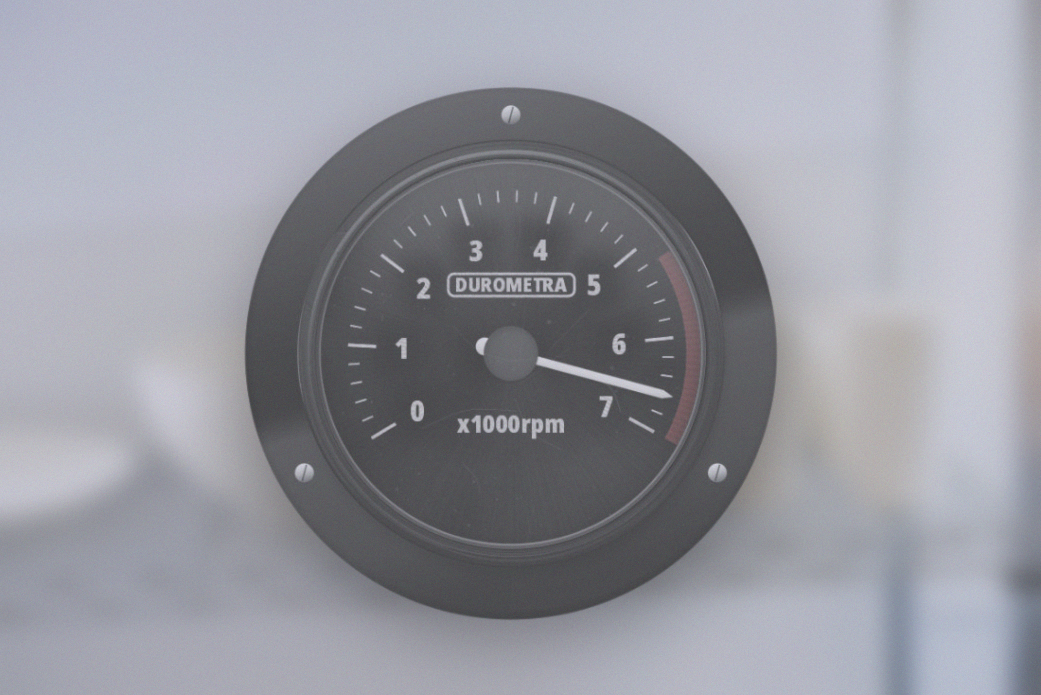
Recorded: rpm 6600
